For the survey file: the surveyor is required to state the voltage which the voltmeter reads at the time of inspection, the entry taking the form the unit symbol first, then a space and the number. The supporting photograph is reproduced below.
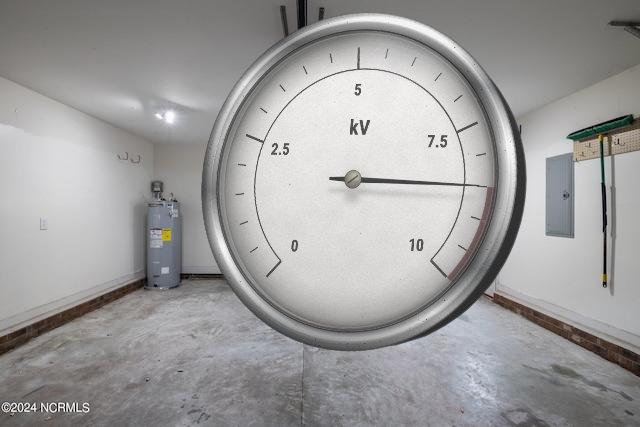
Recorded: kV 8.5
